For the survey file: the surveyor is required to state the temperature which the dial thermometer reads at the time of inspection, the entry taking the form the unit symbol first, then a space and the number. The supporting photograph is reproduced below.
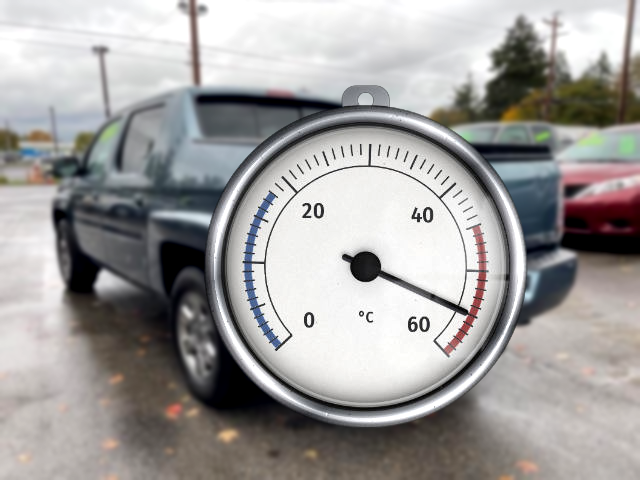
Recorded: °C 55
